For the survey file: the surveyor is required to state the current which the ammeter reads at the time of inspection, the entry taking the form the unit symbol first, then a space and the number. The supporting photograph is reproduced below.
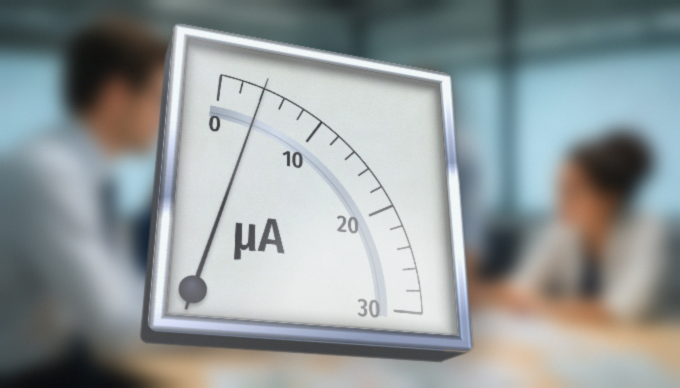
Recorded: µA 4
